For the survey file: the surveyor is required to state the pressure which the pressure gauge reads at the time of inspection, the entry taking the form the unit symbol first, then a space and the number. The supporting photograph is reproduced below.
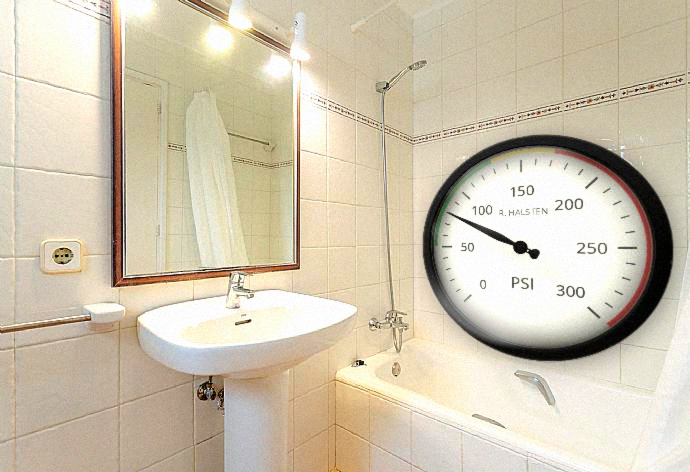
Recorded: psi 80
